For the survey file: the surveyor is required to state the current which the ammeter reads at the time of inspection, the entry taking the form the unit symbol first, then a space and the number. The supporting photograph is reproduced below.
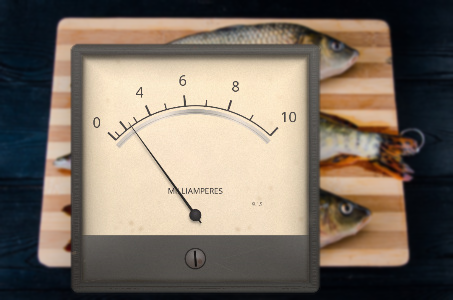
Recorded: mA 2.5
